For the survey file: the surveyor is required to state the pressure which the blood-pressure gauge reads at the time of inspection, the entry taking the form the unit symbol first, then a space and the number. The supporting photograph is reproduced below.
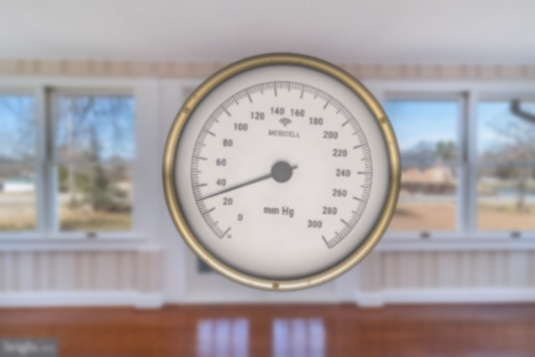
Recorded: mmHg 30
